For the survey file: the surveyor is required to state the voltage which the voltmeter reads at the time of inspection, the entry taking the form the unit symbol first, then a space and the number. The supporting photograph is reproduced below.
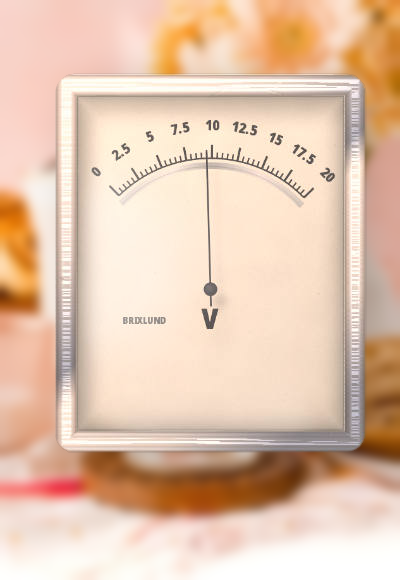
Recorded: V 9.5
